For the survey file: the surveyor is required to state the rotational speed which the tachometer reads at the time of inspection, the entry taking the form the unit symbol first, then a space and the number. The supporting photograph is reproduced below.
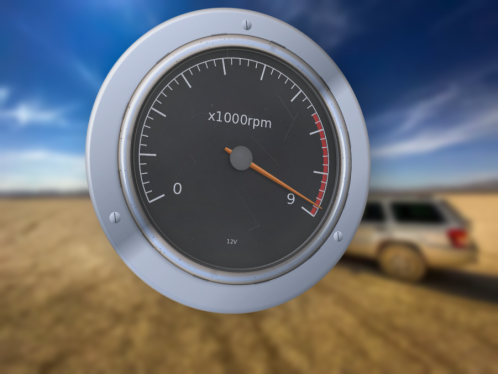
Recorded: rpm 8800
